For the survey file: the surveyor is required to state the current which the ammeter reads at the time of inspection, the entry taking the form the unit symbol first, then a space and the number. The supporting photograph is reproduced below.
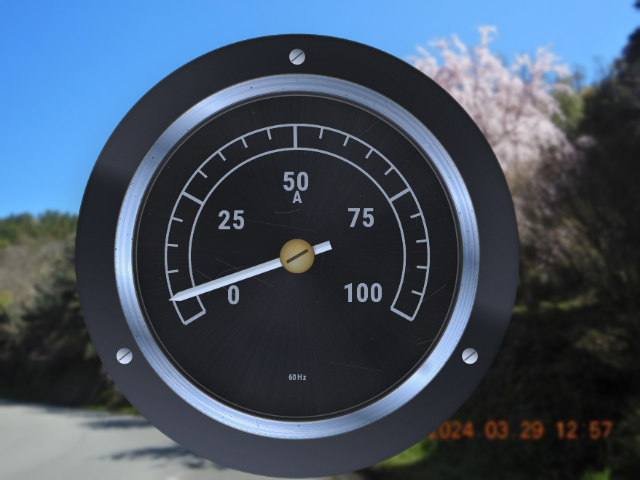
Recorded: A 5
